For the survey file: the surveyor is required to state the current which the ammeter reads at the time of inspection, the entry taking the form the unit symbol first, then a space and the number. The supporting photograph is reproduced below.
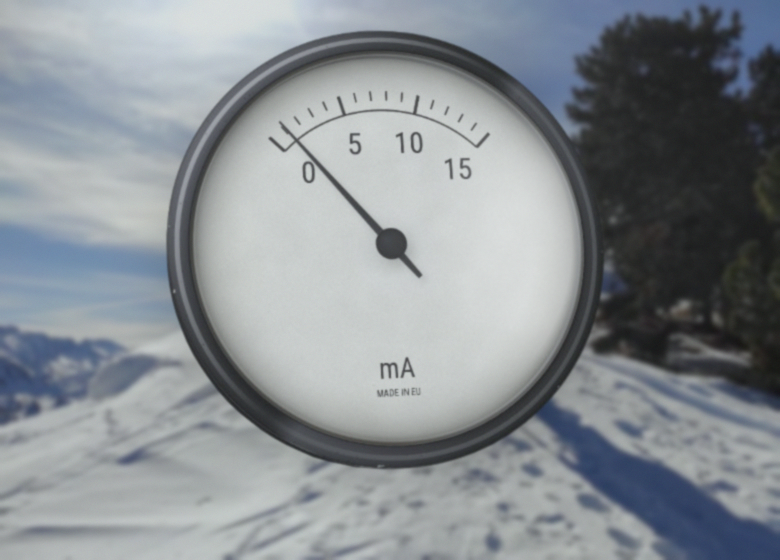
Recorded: mA 1
